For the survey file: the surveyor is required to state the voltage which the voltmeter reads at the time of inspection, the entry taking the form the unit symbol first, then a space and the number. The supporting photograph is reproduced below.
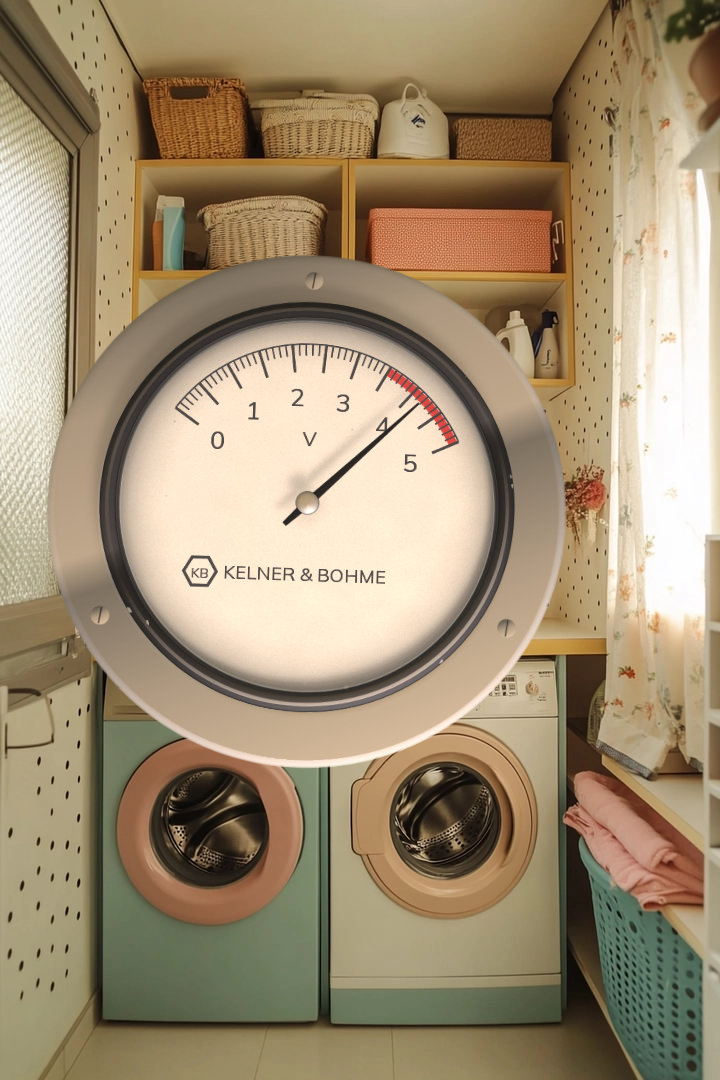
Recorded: V 4.2
